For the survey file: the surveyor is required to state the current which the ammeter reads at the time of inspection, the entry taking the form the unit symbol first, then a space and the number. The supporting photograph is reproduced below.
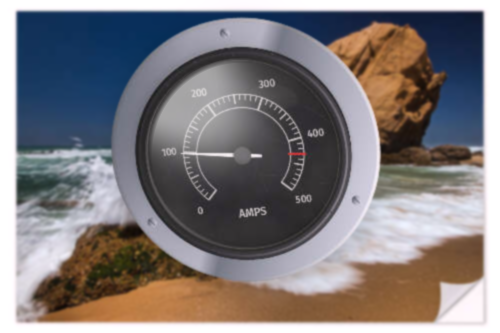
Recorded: A 100
